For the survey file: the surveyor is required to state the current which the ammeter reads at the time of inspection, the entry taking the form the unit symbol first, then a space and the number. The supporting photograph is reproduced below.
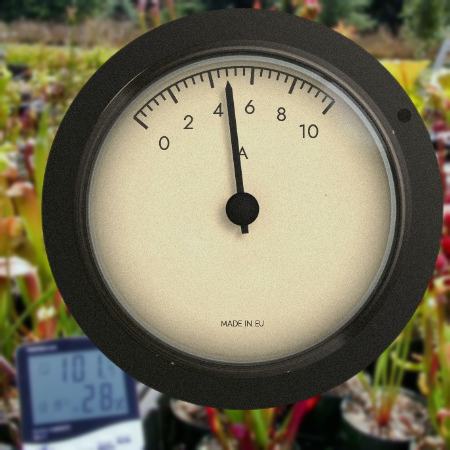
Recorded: A 4.8
